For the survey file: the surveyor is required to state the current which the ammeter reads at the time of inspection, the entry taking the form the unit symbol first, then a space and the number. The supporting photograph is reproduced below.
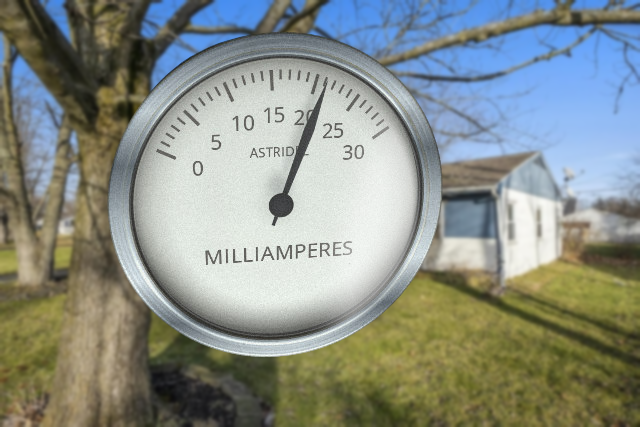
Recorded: mA 21
